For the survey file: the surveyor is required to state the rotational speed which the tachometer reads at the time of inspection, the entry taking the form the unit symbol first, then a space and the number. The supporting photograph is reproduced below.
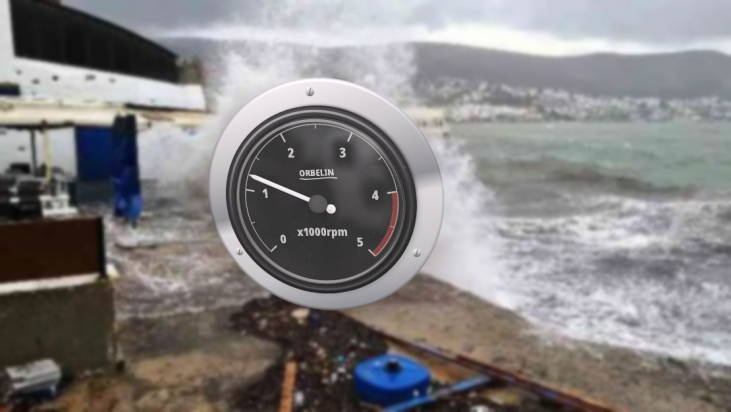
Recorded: rpm 1250
